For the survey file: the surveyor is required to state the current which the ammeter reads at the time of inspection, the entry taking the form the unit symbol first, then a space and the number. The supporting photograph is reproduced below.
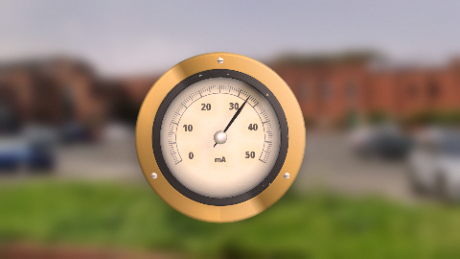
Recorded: mA 32.5
